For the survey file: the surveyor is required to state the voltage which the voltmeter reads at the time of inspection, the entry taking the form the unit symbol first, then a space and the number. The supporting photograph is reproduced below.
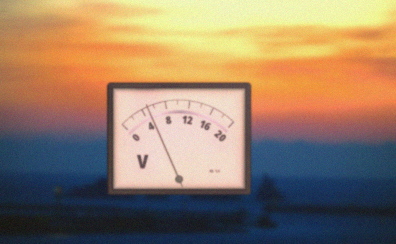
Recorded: V 5
